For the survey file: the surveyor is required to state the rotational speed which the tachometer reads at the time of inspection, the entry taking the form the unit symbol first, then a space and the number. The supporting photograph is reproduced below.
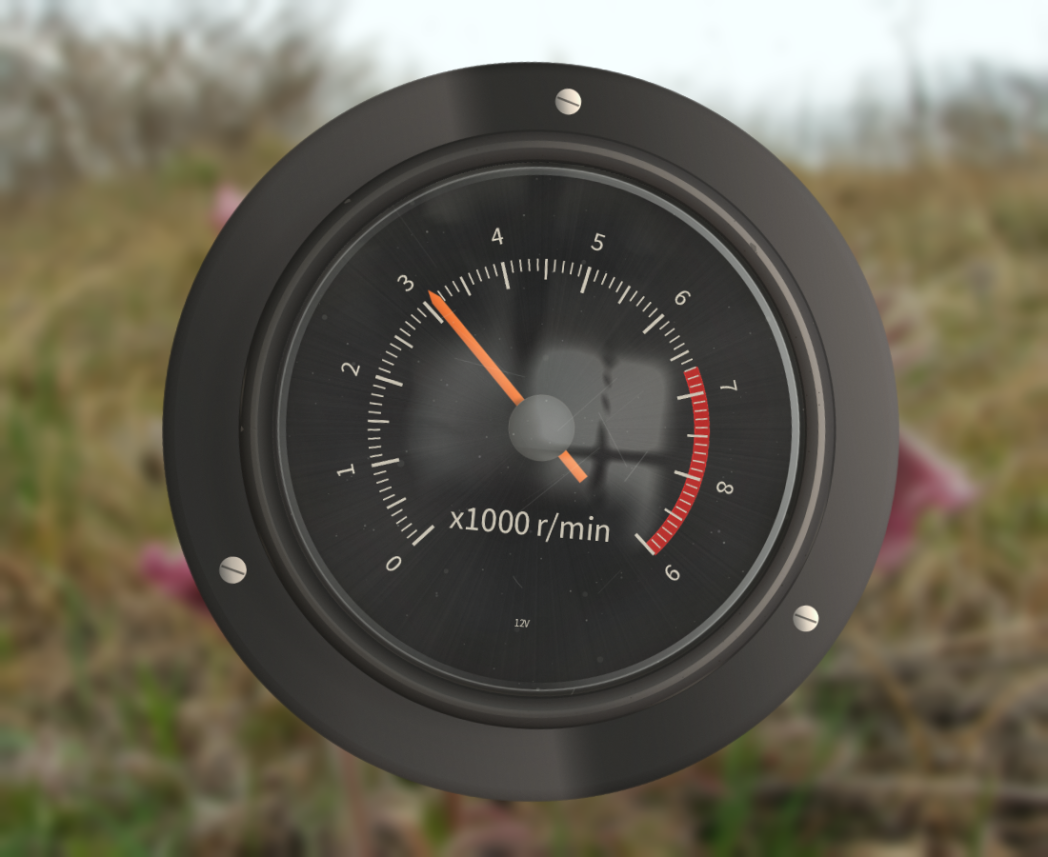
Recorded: rpm 3100
